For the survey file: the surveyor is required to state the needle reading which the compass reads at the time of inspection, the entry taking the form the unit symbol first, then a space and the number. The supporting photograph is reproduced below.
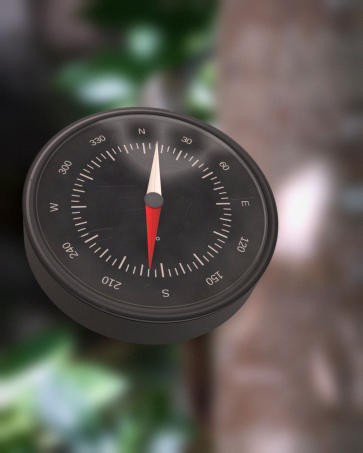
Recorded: ° 190
